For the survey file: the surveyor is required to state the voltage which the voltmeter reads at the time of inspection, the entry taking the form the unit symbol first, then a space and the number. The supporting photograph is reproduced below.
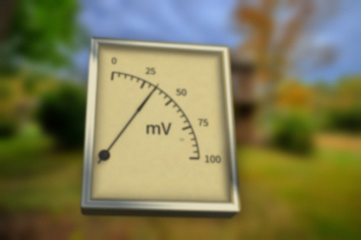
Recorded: mV 35
